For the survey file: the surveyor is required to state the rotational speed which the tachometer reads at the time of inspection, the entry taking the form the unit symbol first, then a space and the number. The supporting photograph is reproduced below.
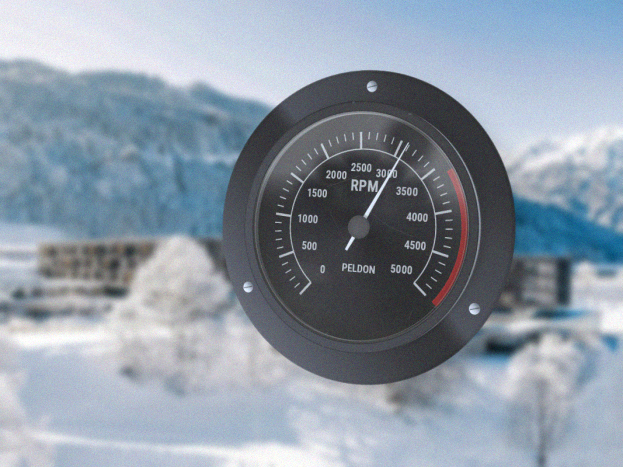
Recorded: rpm 3100
